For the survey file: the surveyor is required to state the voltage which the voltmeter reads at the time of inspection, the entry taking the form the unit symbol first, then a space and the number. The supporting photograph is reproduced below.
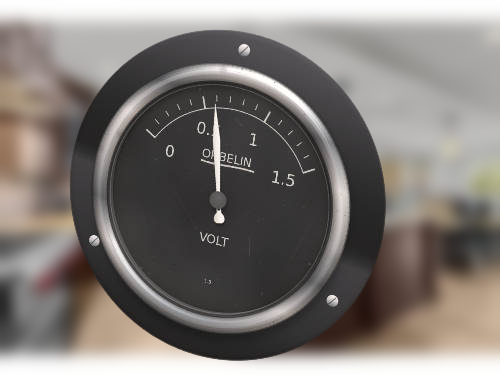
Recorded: V 0.6
